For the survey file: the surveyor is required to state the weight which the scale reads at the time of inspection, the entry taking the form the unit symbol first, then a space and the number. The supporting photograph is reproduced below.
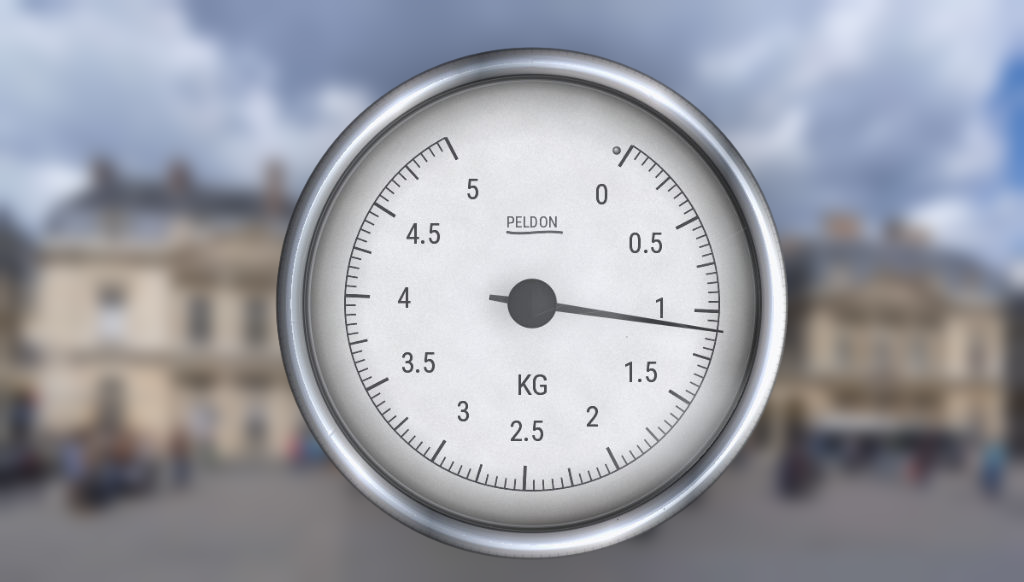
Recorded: kg 1.1
